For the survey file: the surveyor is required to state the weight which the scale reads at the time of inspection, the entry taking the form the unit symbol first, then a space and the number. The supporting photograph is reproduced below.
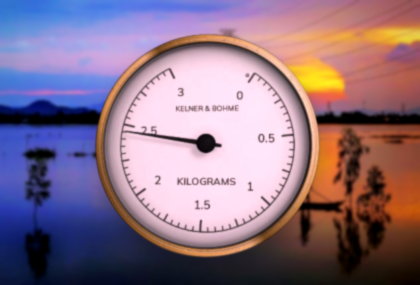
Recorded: kg 2.45
